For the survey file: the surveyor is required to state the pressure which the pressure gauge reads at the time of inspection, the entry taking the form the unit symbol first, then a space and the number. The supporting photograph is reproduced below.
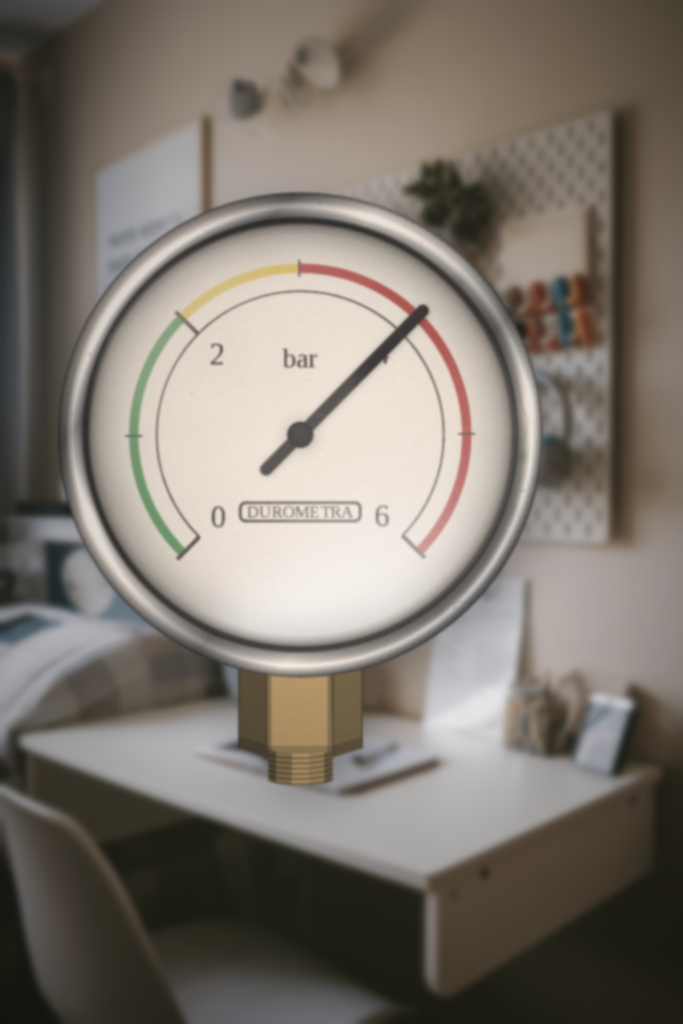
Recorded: bar 4
